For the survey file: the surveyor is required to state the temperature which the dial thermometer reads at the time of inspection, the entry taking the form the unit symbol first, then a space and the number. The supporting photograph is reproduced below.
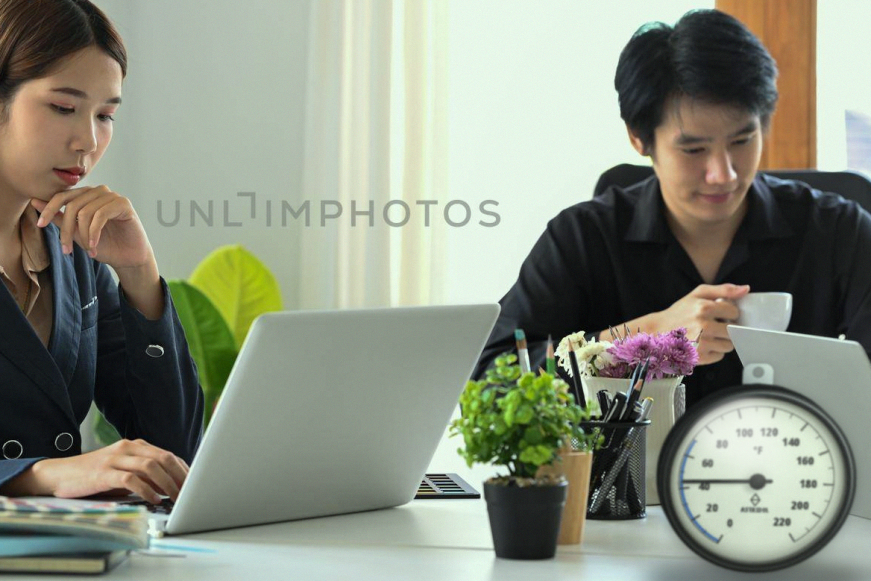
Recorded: °F 45
